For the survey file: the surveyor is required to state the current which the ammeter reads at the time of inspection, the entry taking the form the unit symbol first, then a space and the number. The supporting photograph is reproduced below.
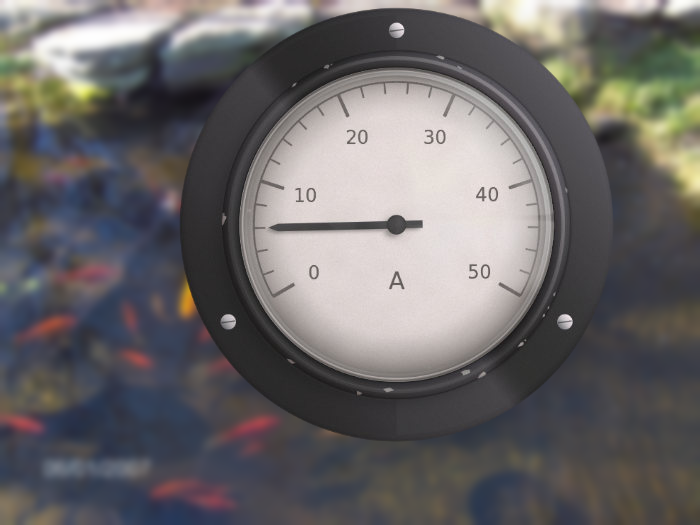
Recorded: A 6
